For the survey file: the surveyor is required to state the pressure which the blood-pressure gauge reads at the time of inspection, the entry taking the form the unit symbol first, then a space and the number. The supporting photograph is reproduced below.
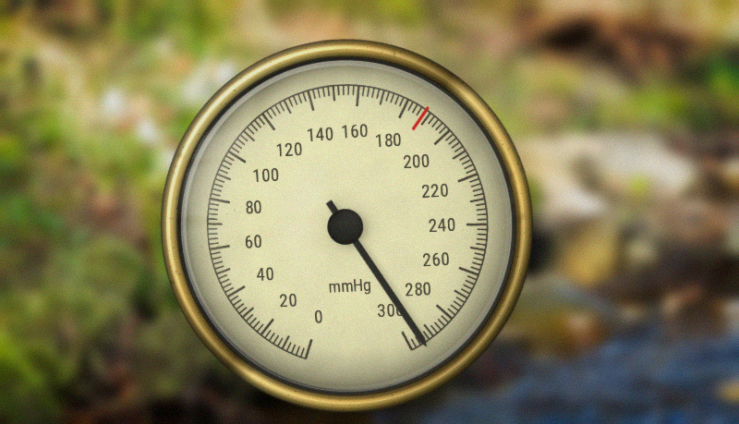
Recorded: mmHg 294
